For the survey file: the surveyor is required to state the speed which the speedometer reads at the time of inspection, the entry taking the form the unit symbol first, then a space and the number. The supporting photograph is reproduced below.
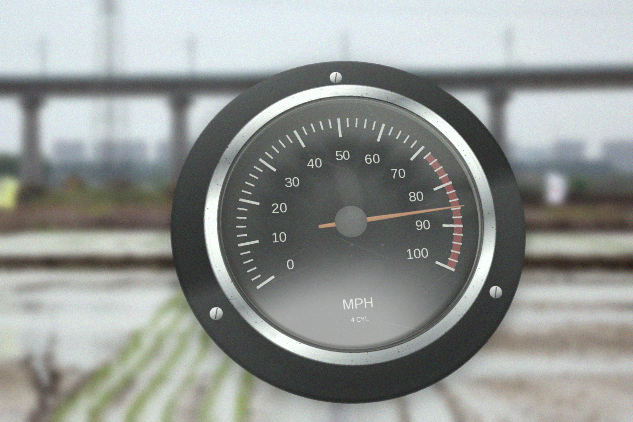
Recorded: mph 86
